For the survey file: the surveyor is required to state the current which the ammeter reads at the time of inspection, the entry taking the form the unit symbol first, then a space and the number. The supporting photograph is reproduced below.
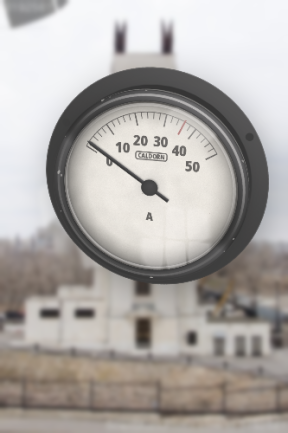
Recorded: A 2
